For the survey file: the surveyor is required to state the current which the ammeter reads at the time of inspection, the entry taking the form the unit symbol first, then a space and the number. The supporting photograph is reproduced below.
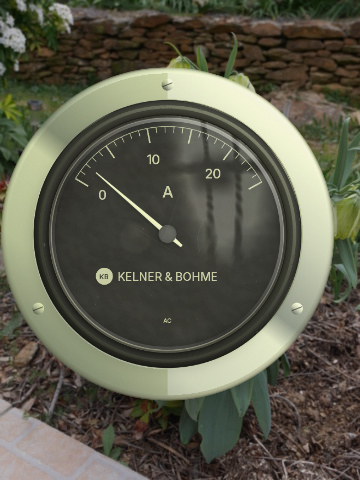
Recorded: A 2
